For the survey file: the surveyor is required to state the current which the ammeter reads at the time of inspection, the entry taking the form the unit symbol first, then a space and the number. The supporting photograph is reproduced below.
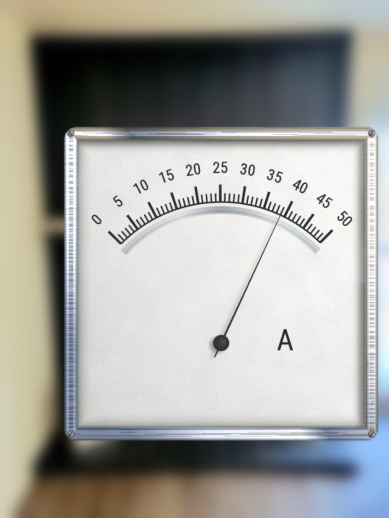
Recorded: A 39
